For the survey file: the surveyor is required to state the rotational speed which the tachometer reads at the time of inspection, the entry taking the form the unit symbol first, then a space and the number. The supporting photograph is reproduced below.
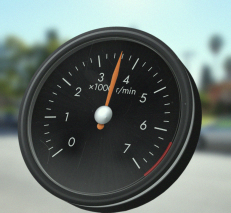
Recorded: rpm 3600
